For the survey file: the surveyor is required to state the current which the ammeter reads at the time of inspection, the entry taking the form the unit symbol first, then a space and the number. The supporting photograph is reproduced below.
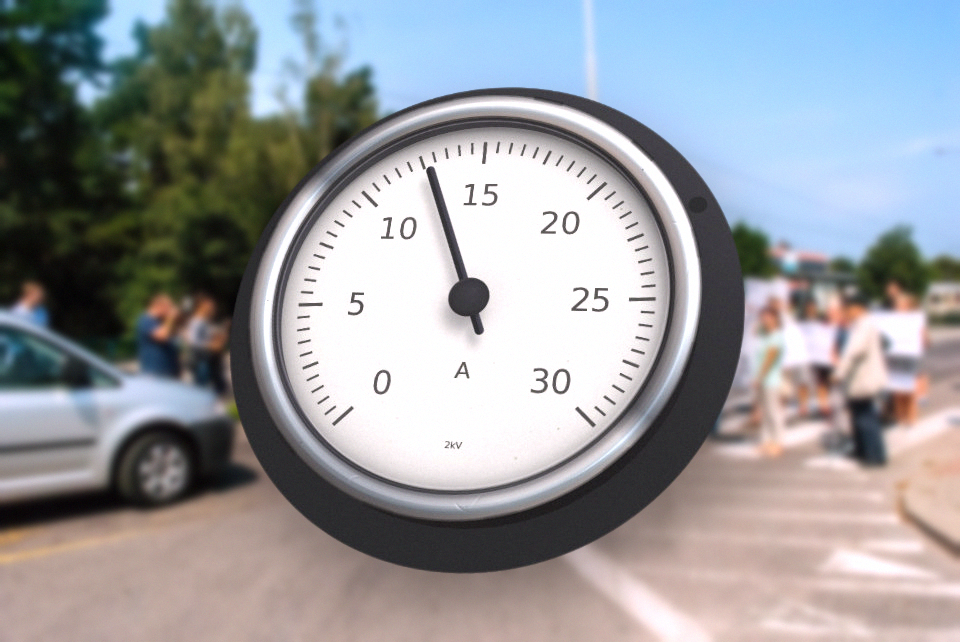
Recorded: A 12.75
